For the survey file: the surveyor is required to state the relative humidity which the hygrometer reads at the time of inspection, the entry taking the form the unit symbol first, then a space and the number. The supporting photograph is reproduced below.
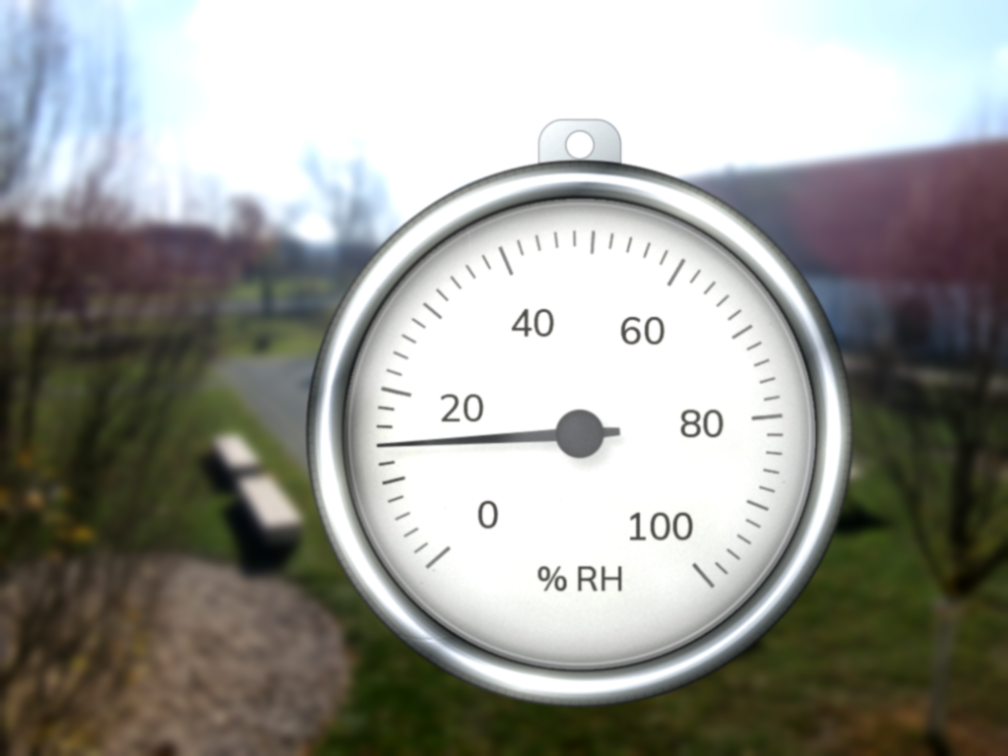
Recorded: % 14
